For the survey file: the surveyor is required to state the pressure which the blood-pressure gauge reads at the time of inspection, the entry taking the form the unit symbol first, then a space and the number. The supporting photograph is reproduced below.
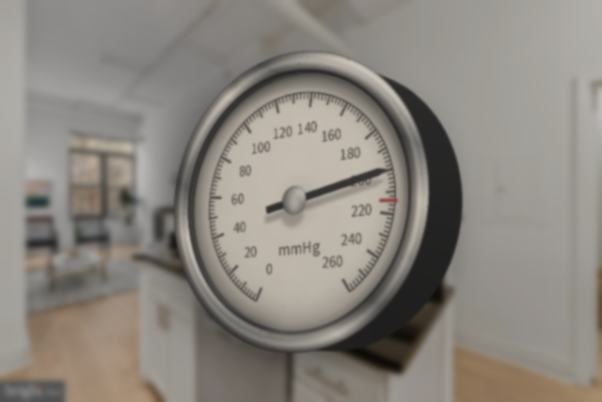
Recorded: mmHg 200
